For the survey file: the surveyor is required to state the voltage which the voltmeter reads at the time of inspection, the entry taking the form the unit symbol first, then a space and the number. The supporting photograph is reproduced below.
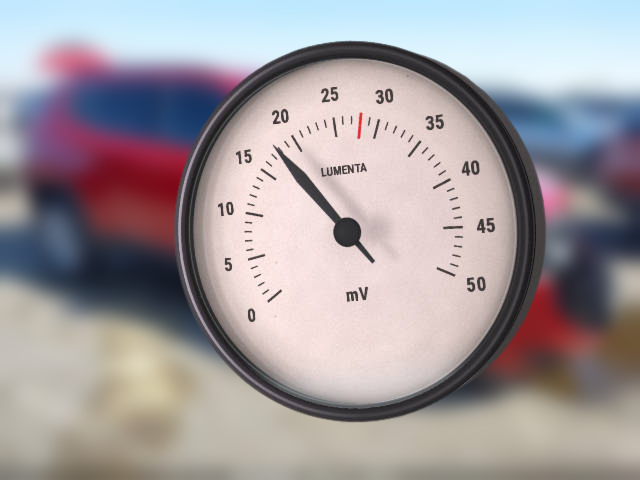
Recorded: mV 18
